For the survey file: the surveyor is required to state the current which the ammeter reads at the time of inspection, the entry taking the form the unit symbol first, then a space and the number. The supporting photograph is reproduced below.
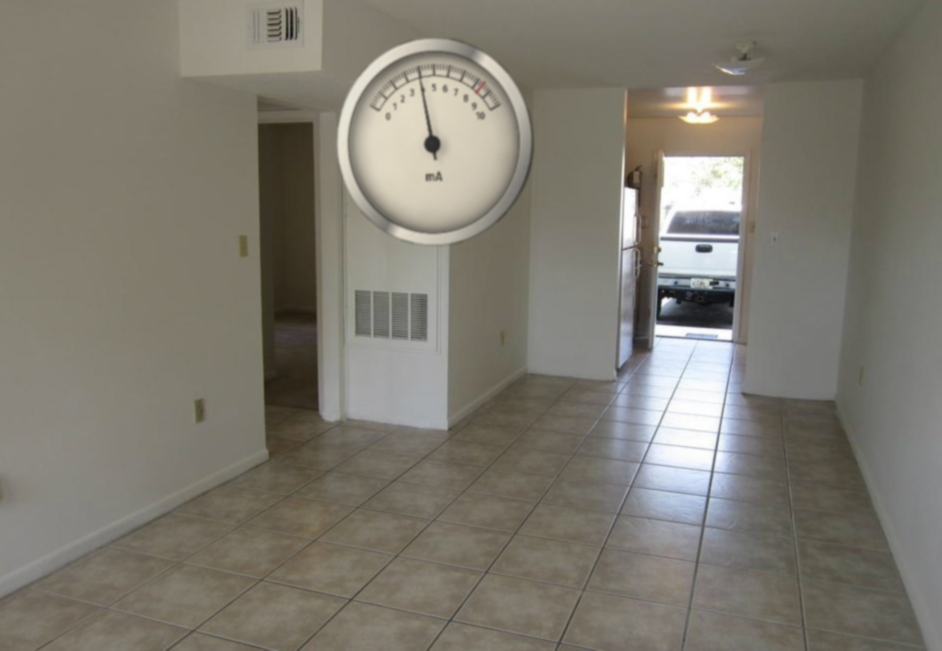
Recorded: mA 4
